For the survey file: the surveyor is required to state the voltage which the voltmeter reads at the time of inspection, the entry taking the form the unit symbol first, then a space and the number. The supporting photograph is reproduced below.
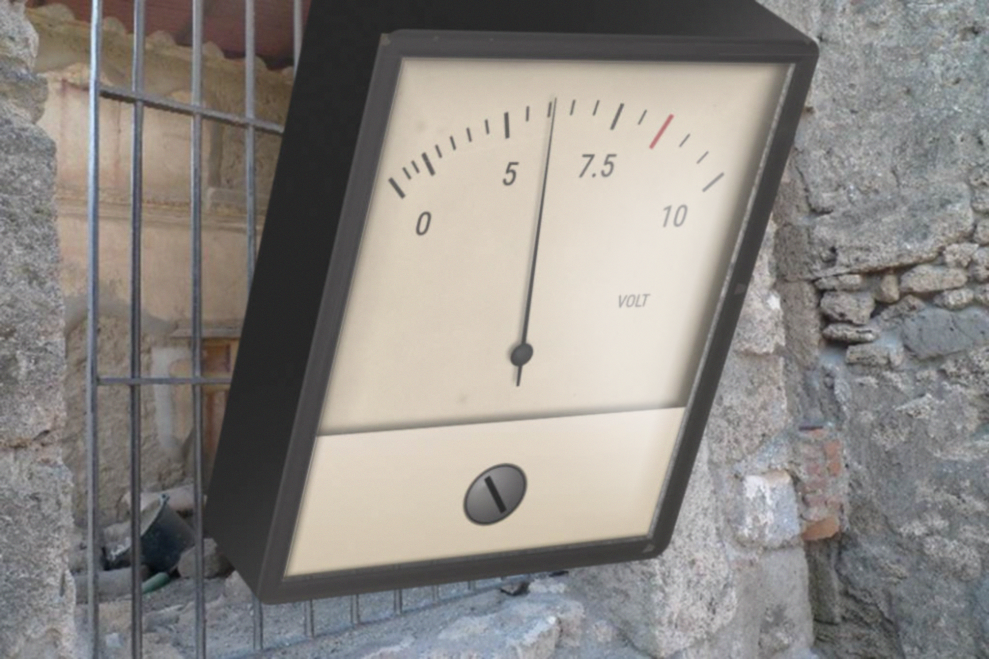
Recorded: V 6
